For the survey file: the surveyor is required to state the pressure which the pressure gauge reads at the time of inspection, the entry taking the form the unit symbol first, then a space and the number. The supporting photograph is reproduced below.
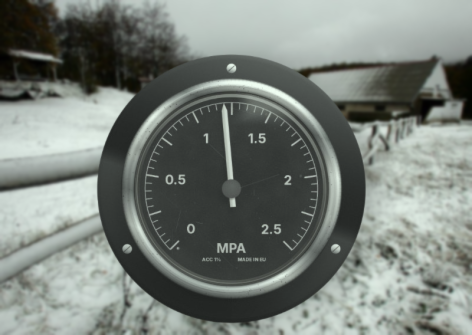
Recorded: MPa 1.2
